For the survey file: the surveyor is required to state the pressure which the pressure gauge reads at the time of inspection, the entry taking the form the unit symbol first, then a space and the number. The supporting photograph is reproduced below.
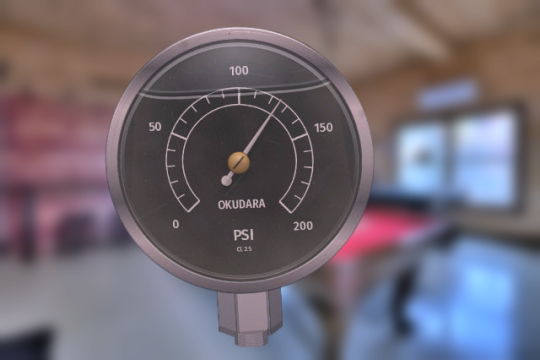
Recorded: psi 125
